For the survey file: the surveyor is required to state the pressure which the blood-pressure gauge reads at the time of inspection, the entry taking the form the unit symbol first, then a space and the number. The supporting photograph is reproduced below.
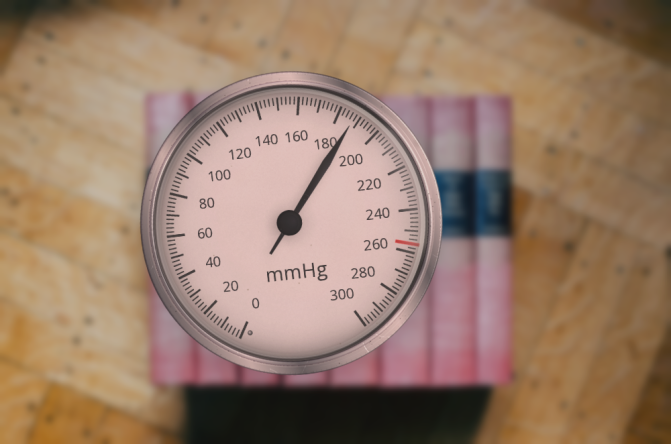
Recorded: mmHg 188
